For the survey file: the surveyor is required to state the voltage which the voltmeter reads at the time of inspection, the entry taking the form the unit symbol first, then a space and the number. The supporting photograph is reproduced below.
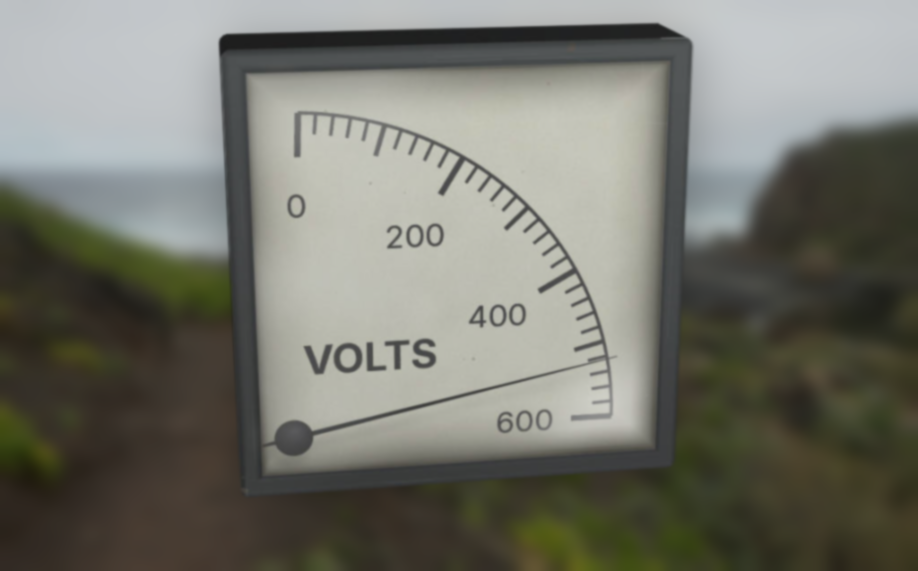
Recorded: V 520
